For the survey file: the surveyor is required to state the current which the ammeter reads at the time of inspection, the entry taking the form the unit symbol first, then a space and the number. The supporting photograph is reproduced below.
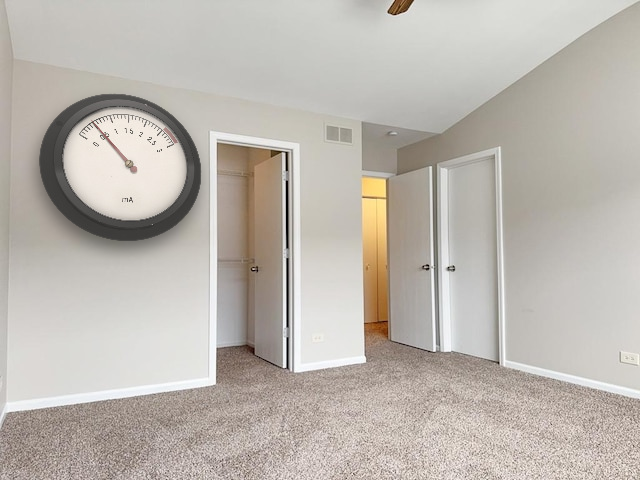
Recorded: mA 0.5
